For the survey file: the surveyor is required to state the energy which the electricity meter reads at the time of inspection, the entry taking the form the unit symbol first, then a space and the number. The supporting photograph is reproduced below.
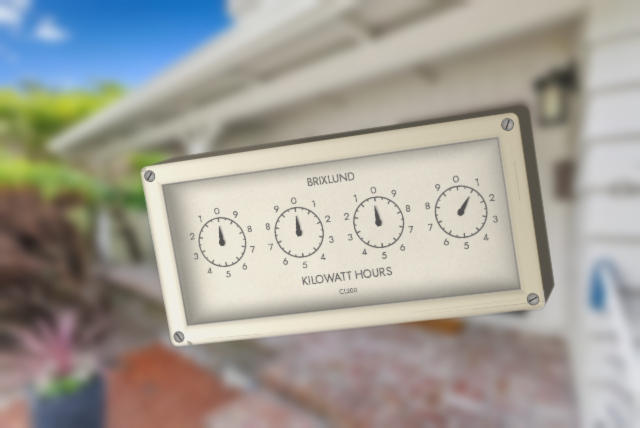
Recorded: kWh 1
